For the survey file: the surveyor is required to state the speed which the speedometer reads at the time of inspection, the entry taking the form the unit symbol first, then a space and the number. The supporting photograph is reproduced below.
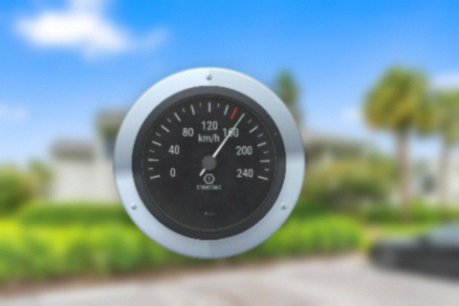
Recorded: km/h 160
